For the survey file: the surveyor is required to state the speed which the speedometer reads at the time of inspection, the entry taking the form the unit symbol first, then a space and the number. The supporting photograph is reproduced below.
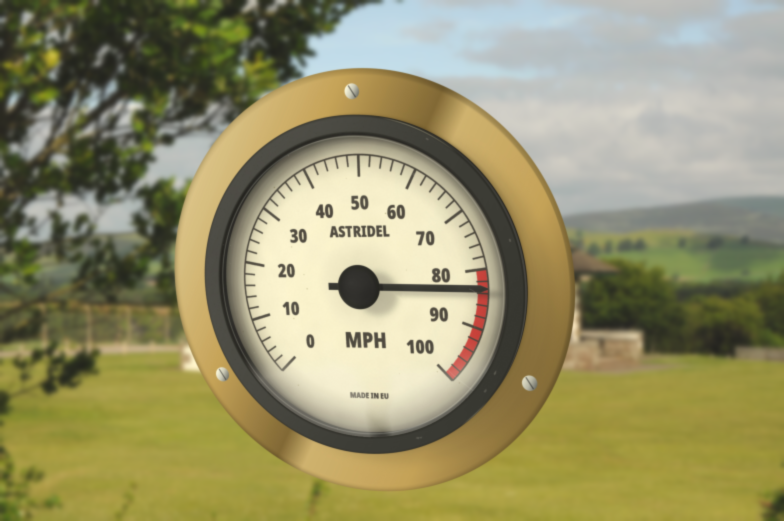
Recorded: mph 83
